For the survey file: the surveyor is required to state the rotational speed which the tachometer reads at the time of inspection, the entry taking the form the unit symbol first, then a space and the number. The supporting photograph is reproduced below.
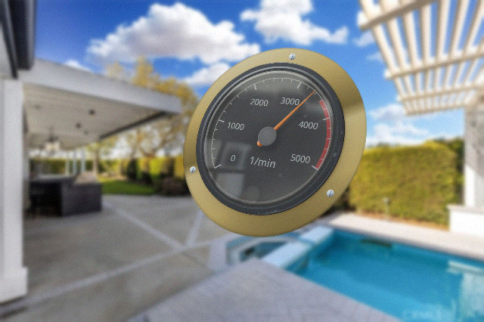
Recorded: rpm 3400
